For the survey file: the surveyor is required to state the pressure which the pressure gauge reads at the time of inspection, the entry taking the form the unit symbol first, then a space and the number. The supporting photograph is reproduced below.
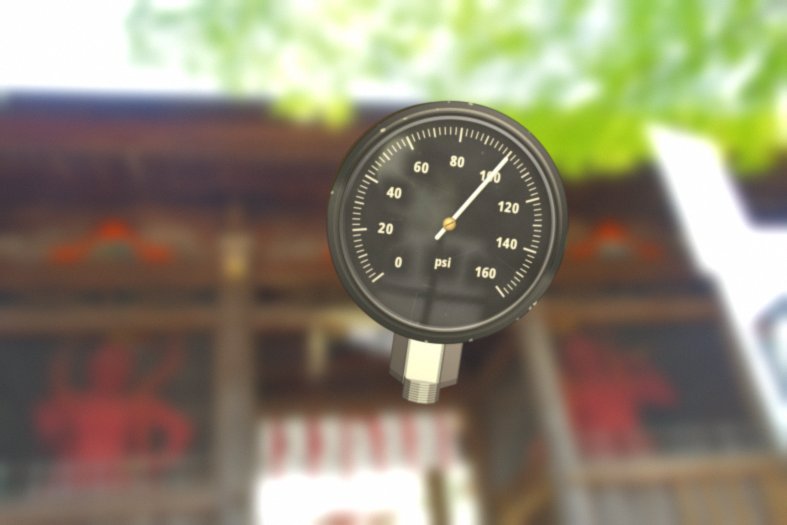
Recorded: psi 100
